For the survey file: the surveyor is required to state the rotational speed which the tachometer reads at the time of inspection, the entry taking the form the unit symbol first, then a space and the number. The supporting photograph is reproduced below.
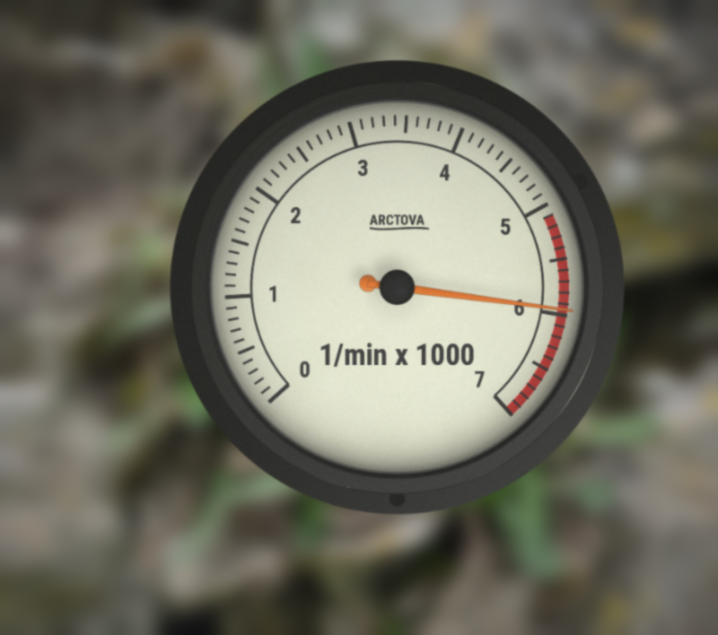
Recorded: rpm 5950
